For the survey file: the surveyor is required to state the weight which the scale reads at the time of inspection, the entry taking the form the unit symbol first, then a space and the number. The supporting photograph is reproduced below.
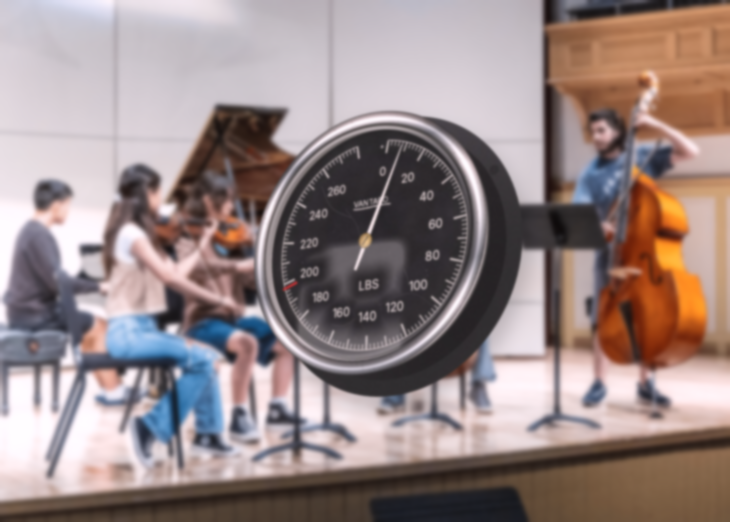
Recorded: lb 10
